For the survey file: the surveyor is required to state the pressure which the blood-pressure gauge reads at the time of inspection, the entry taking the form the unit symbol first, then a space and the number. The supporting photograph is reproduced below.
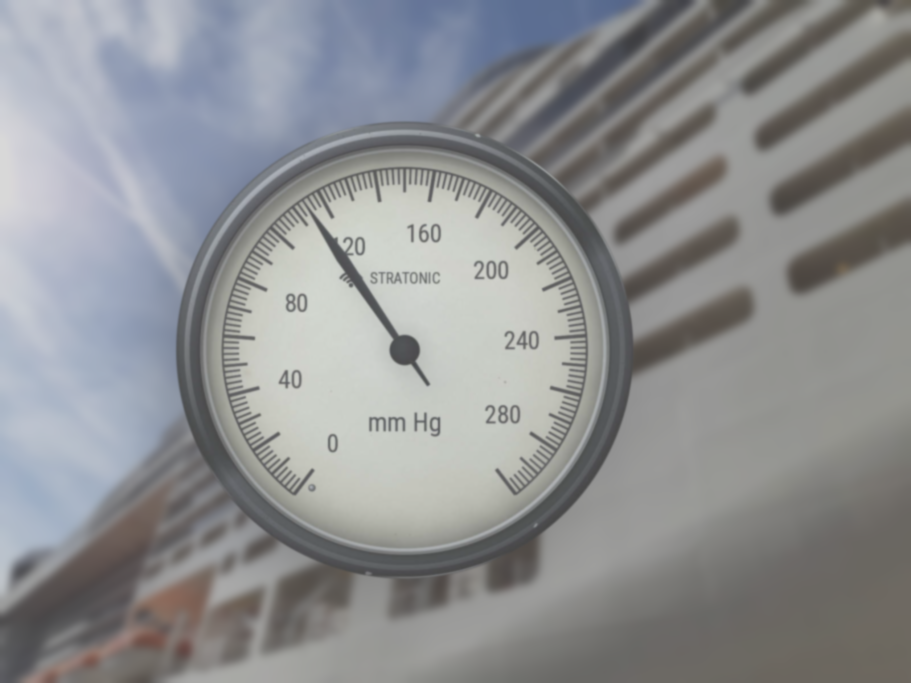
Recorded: mmHg 114
